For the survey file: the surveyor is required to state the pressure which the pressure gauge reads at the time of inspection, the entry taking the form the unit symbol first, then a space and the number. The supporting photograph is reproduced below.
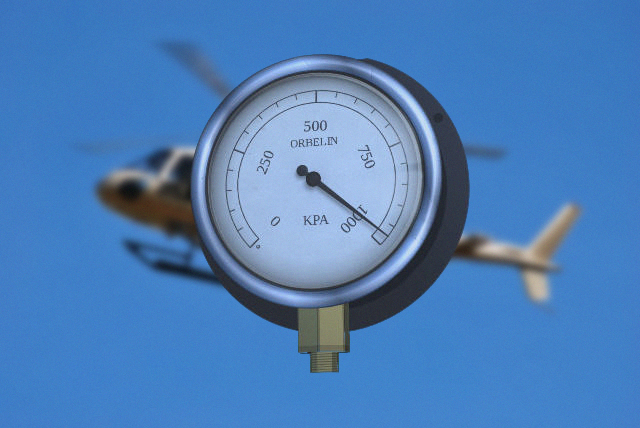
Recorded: kPa 975
